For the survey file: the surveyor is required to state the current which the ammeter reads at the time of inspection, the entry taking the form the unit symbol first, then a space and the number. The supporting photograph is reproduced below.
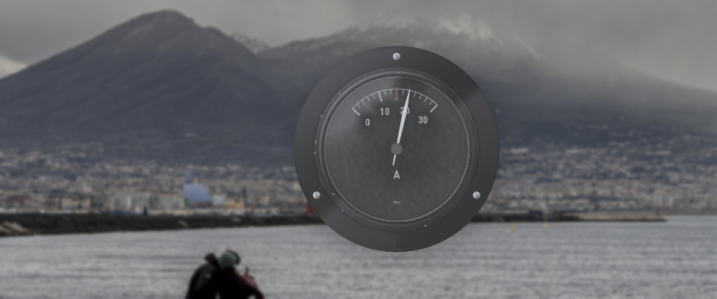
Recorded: A 20
